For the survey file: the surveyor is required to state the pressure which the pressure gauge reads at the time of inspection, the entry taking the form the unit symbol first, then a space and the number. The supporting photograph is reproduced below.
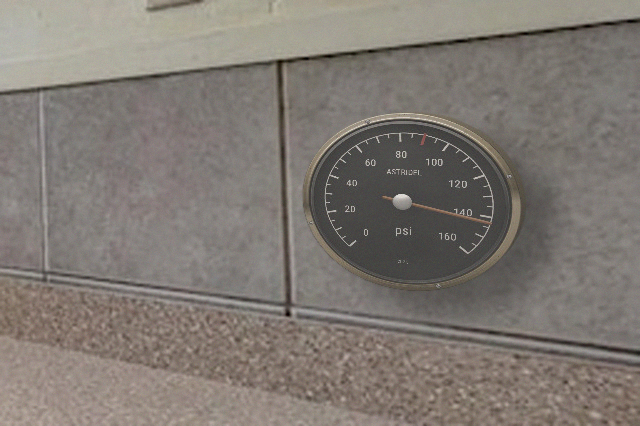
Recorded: psi 142.5
